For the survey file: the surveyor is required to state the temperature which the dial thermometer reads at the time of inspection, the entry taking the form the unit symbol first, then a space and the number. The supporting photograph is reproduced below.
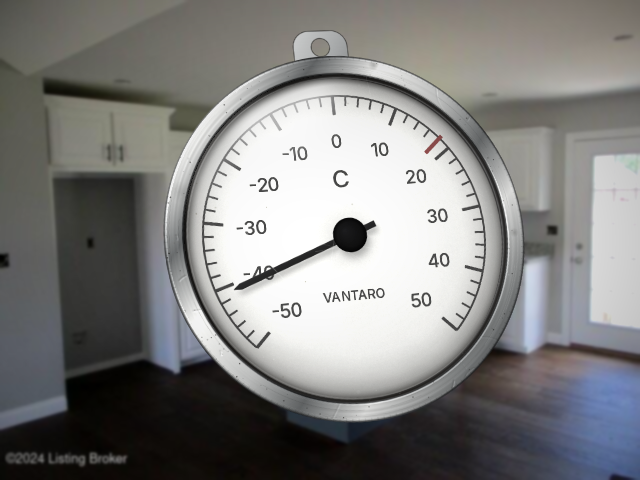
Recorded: °C -41
